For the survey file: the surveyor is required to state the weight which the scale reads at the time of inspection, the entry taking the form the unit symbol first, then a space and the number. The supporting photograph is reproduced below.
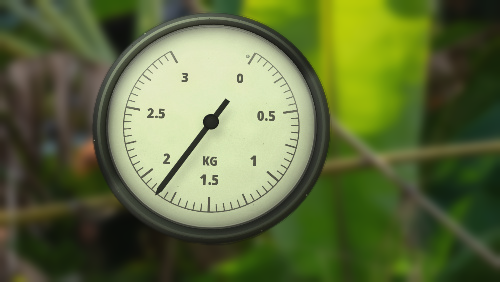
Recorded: kg 1.85
